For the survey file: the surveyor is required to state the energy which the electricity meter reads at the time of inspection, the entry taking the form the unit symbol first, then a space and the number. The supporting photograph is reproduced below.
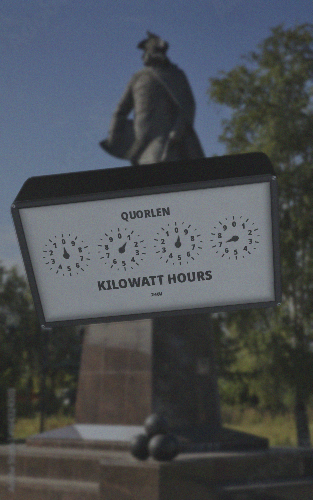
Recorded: kWh 97
